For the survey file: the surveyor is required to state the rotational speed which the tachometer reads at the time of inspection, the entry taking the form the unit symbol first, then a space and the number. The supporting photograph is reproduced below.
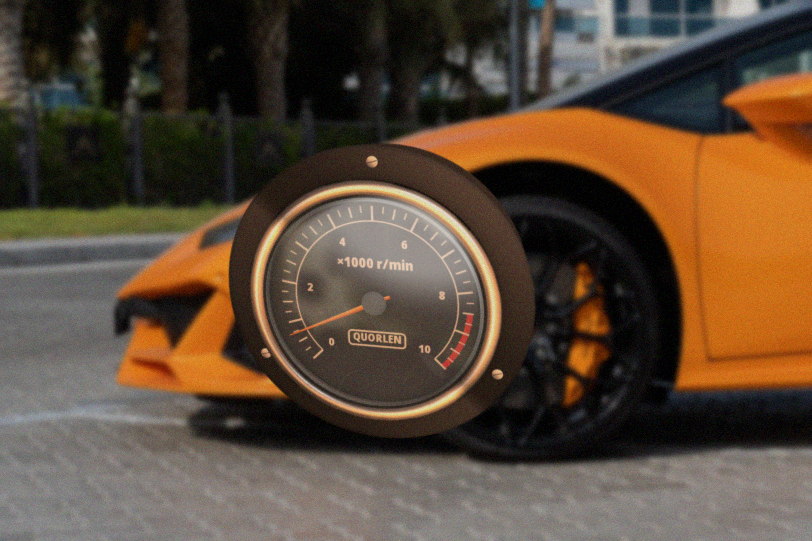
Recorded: rpm 750
